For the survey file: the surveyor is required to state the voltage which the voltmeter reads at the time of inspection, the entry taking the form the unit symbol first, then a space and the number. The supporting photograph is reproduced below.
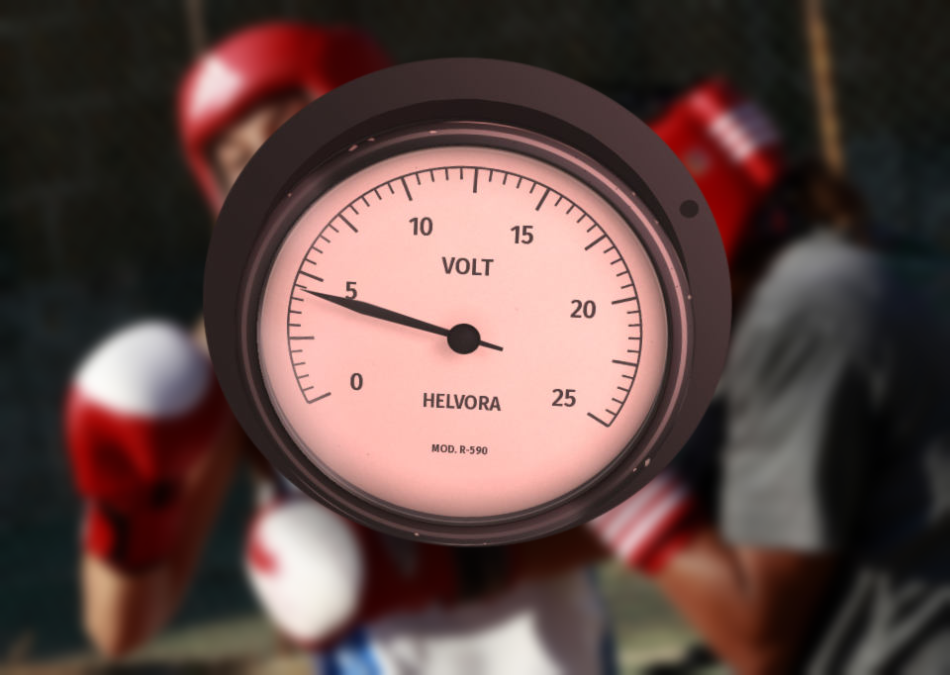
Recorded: V 4.5
